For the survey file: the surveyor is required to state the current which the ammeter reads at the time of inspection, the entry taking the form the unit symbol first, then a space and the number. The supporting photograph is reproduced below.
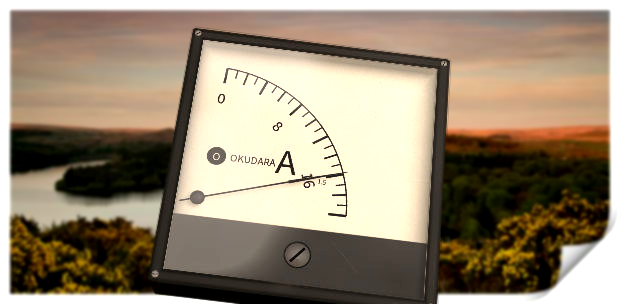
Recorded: A 16
